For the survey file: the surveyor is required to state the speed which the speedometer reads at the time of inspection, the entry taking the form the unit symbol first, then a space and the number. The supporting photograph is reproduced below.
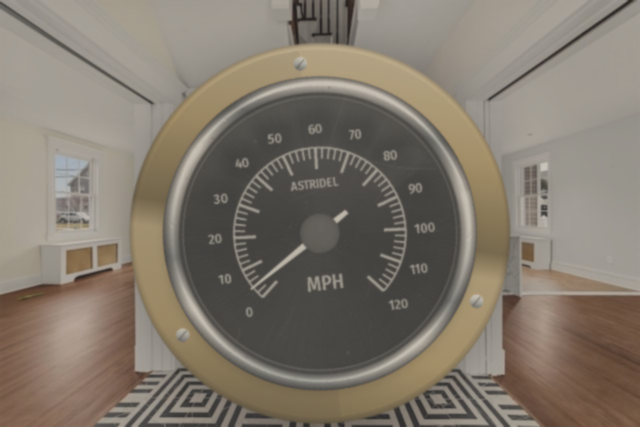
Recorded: mph 4
